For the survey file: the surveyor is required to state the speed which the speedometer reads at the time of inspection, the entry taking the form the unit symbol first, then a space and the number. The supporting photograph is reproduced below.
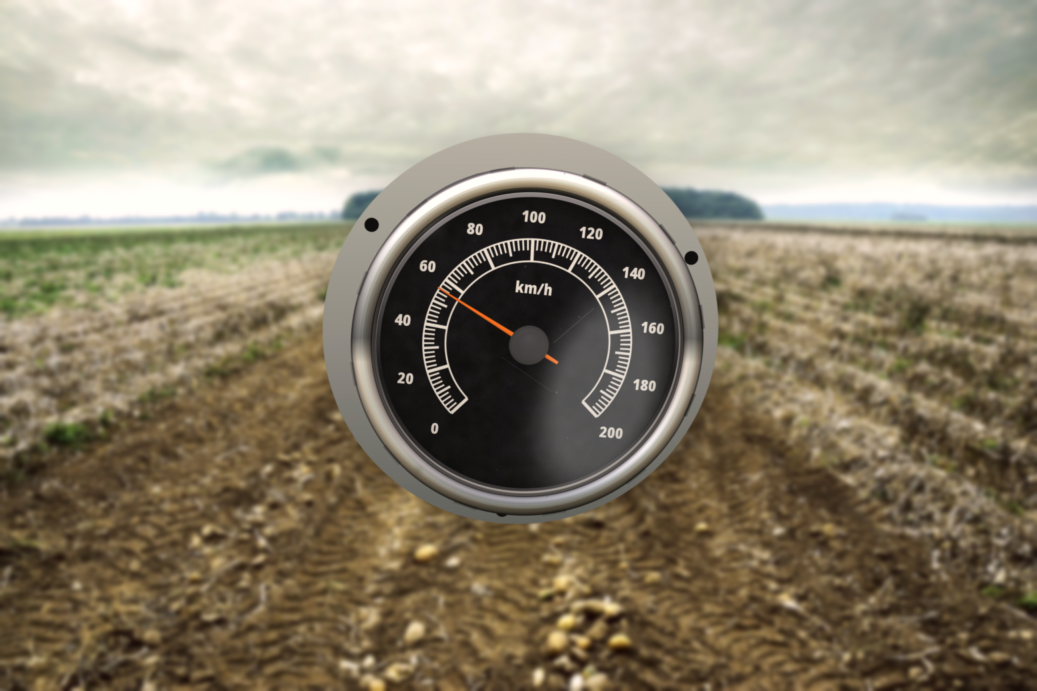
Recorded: km/h 56
